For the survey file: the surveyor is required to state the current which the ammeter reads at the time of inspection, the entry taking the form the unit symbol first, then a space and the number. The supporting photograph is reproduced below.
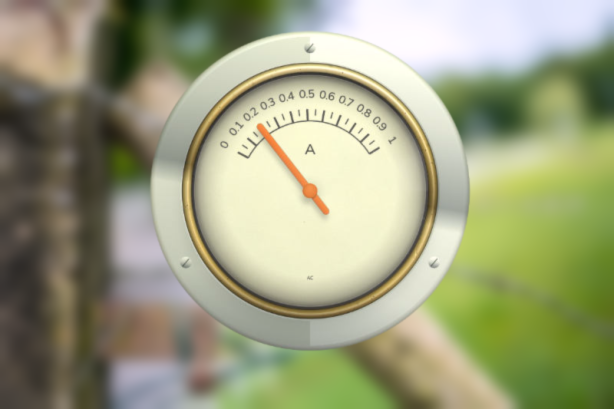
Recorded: A 0.2
